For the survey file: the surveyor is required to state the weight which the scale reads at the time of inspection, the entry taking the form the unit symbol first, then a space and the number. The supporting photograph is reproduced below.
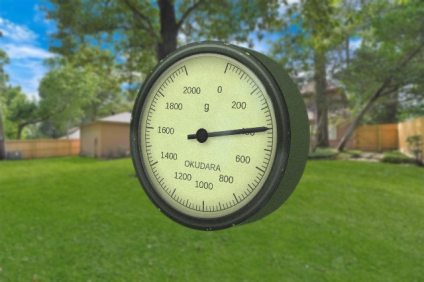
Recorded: g 400
